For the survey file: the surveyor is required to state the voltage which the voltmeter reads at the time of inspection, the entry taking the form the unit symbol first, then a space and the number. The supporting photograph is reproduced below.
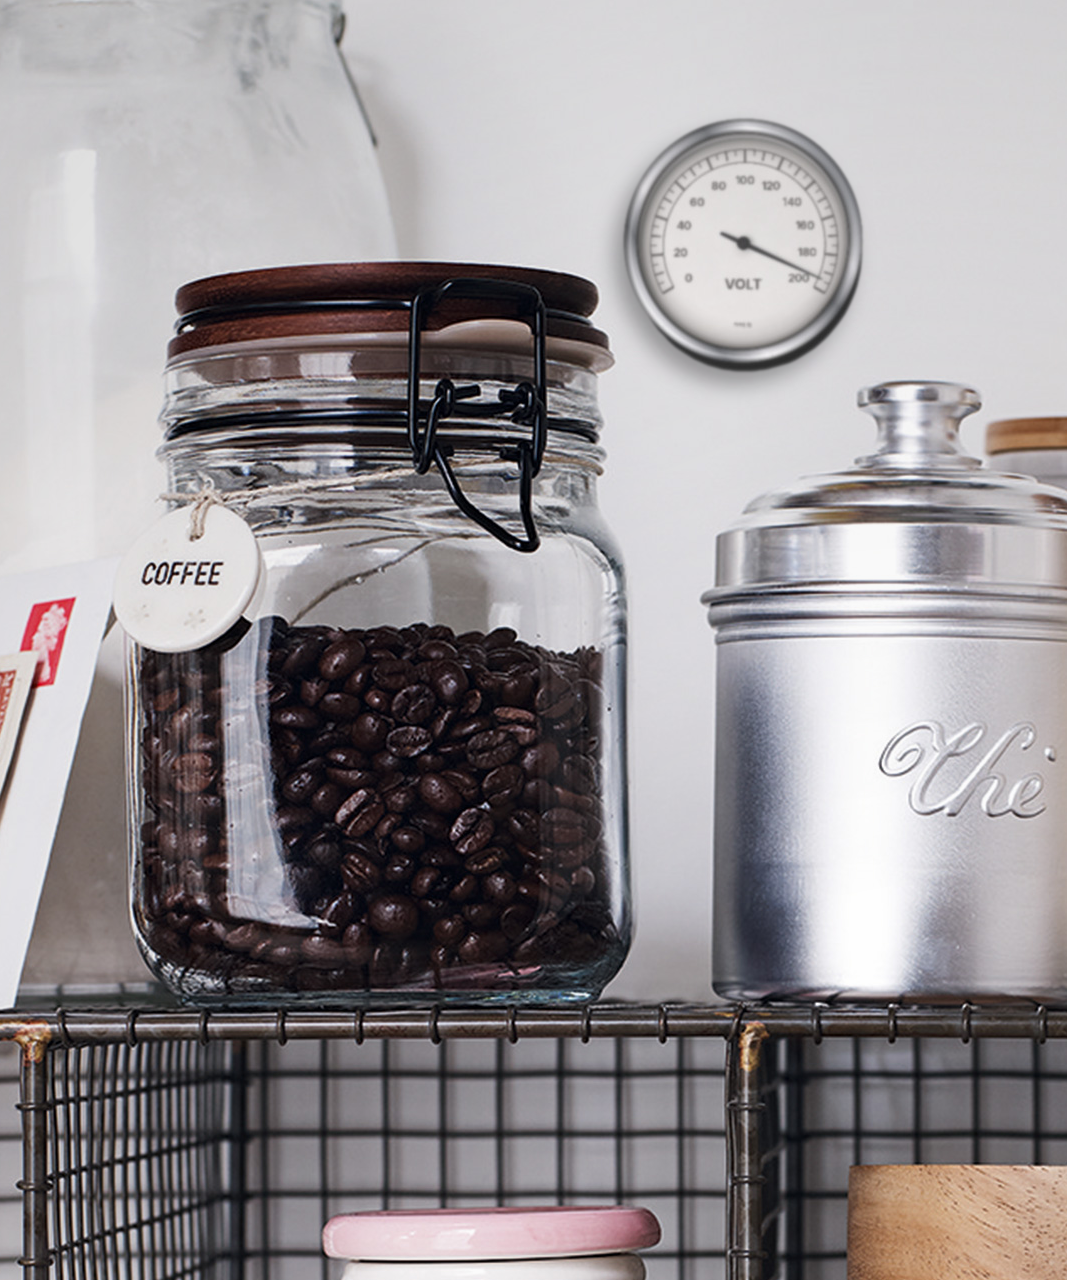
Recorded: V 195
